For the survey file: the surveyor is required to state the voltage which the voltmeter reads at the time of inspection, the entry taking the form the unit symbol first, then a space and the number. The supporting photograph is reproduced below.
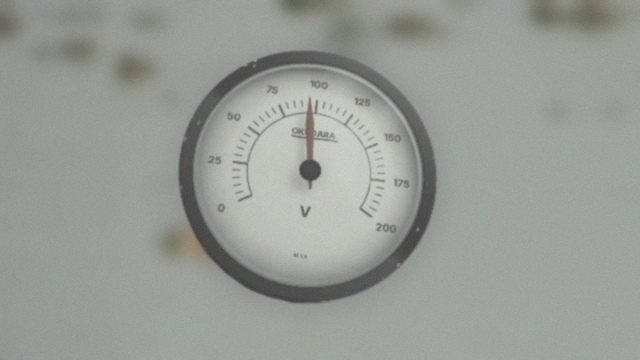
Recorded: V 95
